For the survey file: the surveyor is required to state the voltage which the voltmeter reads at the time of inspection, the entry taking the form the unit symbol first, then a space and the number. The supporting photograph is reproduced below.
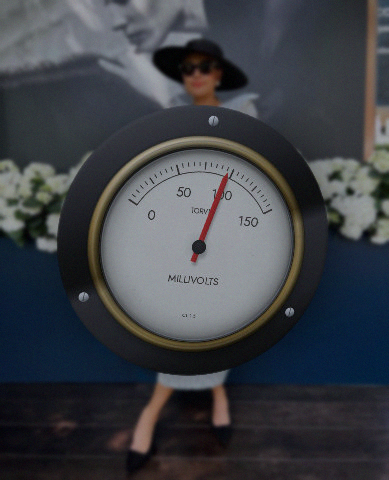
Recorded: mV 95
